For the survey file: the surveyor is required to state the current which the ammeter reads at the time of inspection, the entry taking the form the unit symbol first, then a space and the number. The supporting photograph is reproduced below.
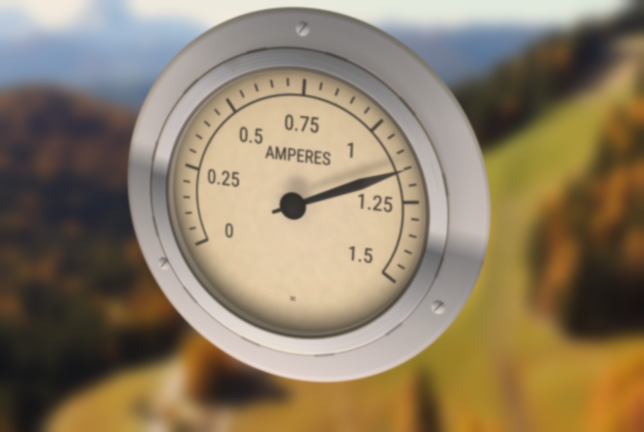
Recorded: A 1.15
